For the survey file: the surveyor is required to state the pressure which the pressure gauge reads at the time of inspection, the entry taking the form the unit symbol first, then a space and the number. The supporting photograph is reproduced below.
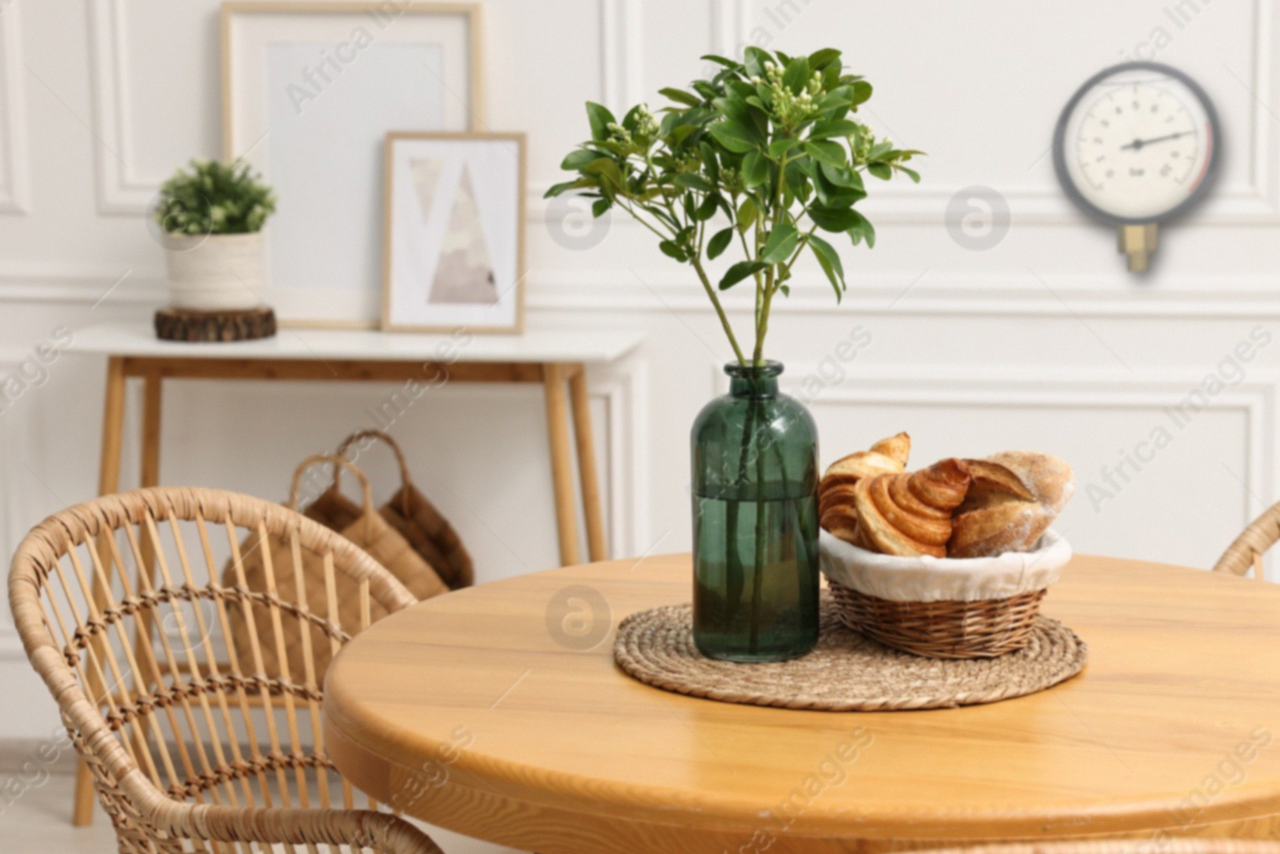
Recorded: bar 8
